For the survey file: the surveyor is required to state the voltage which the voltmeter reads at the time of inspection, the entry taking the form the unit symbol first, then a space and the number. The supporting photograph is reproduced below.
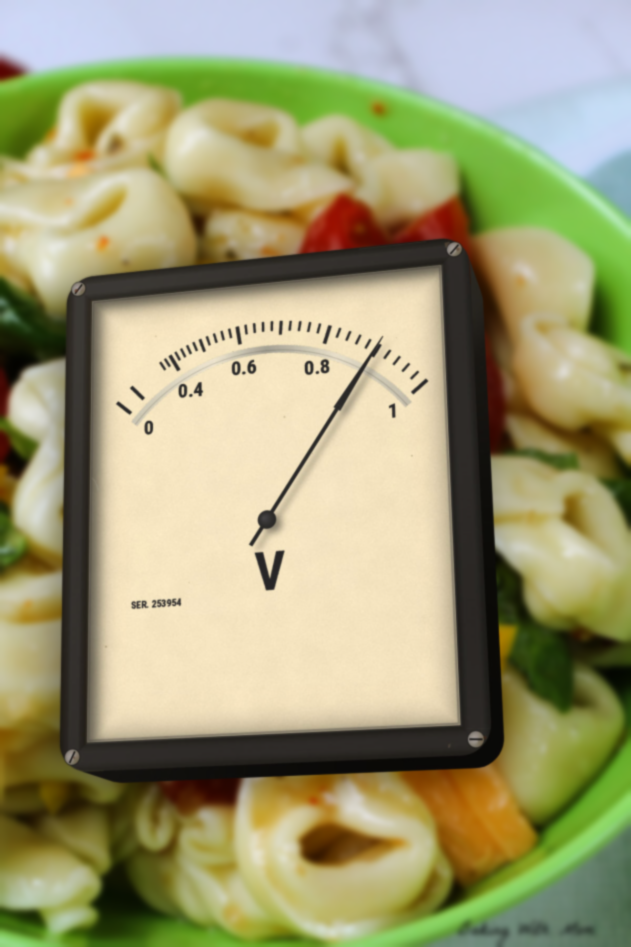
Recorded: V 0.9
